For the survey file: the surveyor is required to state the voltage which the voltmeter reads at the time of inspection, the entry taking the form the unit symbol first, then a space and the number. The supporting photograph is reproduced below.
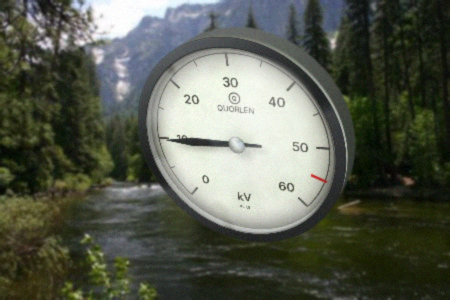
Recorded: kV 10
